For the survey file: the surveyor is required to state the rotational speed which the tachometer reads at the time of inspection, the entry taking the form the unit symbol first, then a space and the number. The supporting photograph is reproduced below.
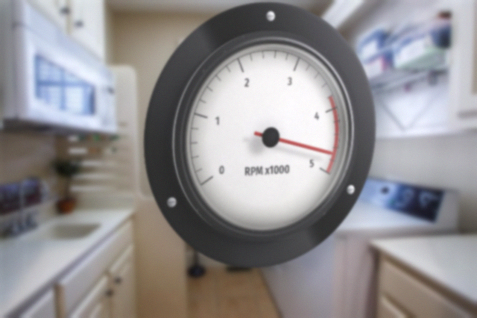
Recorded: rpm 4700
